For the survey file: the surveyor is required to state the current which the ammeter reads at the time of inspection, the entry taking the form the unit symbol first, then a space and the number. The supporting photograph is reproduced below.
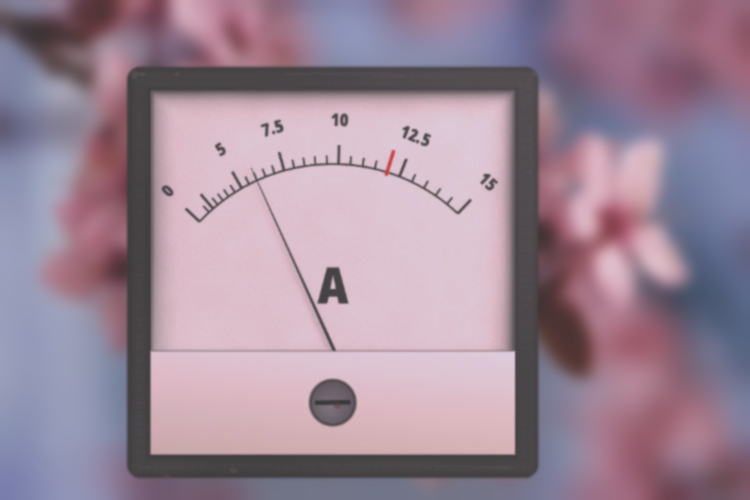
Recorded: A 6
